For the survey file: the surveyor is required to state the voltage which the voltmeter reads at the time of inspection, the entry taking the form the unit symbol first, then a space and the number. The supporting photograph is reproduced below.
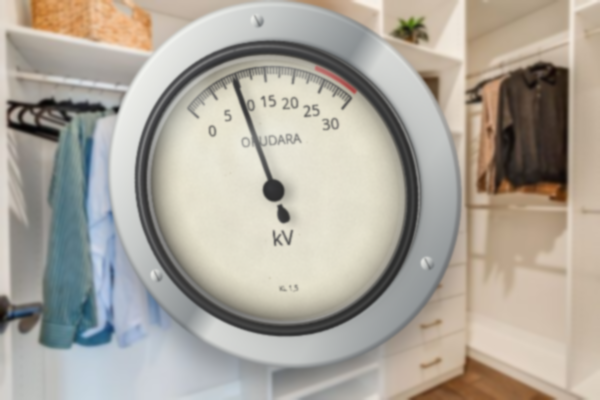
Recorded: kV 10
